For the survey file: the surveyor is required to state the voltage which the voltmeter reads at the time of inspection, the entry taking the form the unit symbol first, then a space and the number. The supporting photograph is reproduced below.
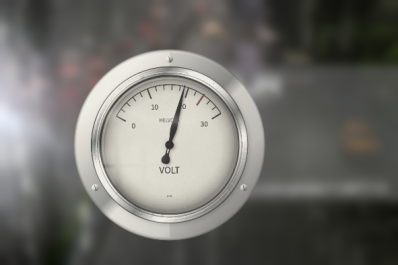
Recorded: V 19
